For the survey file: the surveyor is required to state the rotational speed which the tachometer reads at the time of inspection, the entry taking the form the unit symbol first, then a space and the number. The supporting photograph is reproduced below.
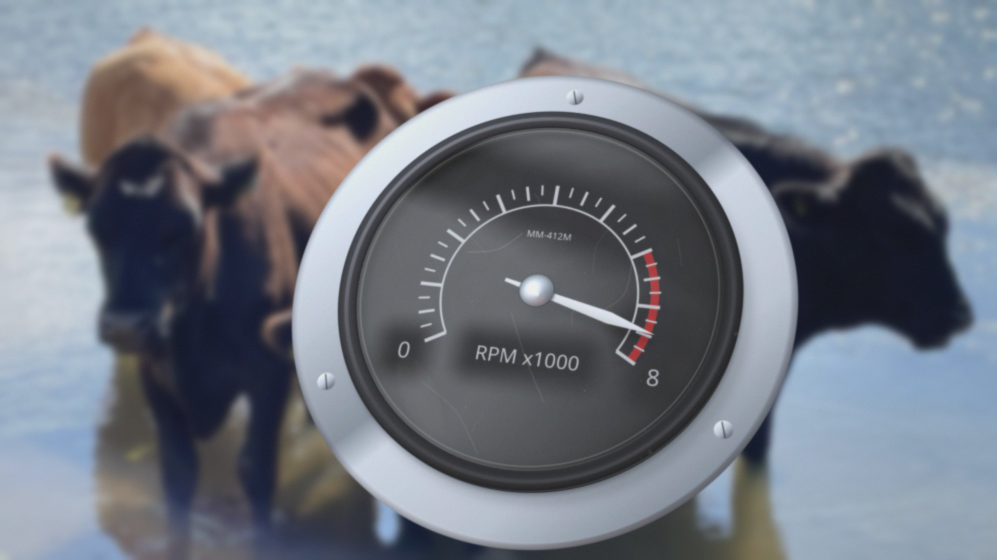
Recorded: rpm 7500
